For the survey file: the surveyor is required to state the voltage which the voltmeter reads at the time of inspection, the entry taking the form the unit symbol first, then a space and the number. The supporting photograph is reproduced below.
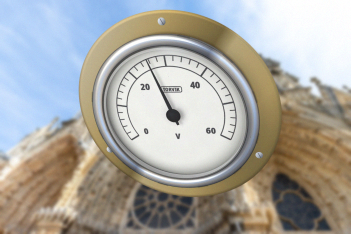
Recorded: V 26
